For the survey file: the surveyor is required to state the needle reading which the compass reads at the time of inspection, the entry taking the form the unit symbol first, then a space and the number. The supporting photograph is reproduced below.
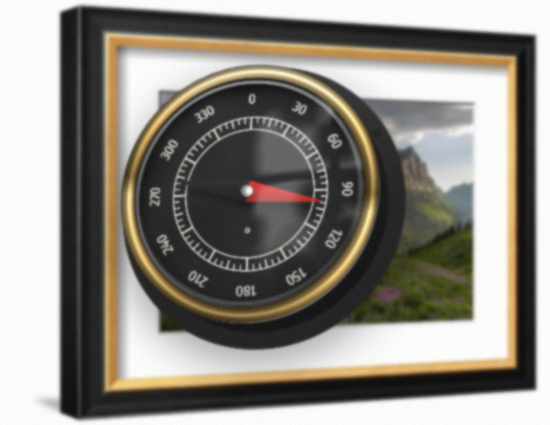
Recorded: ° 100
